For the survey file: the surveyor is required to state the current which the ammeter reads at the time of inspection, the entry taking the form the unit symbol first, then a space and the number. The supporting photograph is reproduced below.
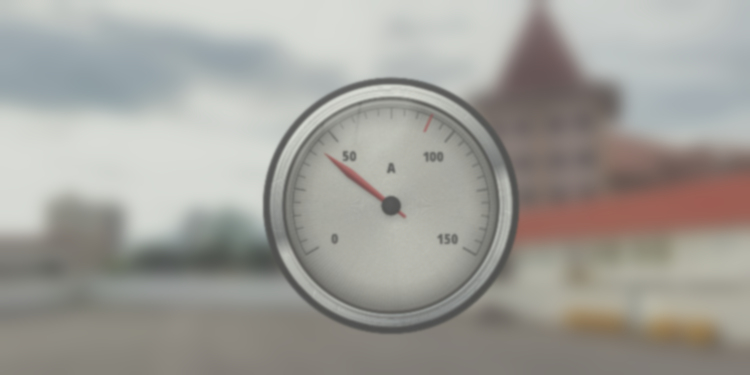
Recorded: A 42.5
